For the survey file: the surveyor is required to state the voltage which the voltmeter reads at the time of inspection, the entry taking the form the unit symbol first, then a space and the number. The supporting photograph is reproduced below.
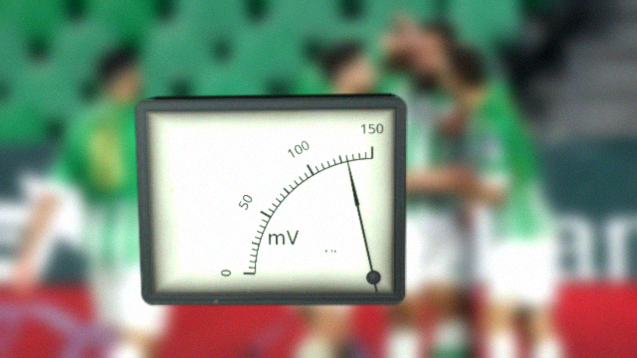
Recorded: mV 130
